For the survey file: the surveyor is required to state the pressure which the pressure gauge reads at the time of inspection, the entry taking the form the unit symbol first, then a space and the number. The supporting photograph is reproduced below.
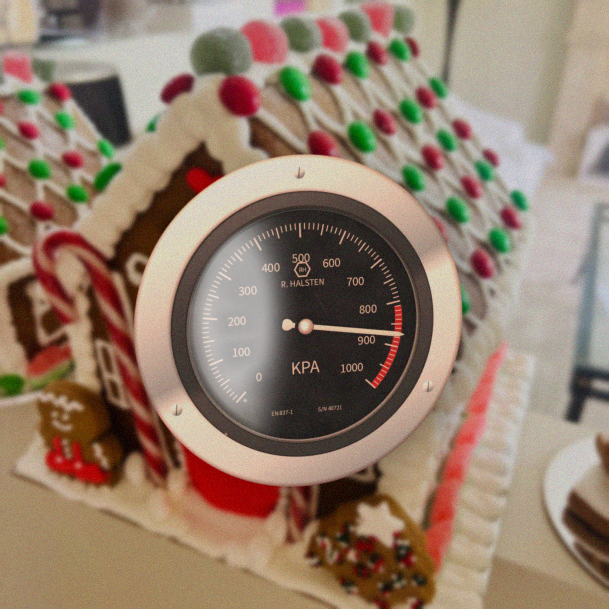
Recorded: kPa 870
